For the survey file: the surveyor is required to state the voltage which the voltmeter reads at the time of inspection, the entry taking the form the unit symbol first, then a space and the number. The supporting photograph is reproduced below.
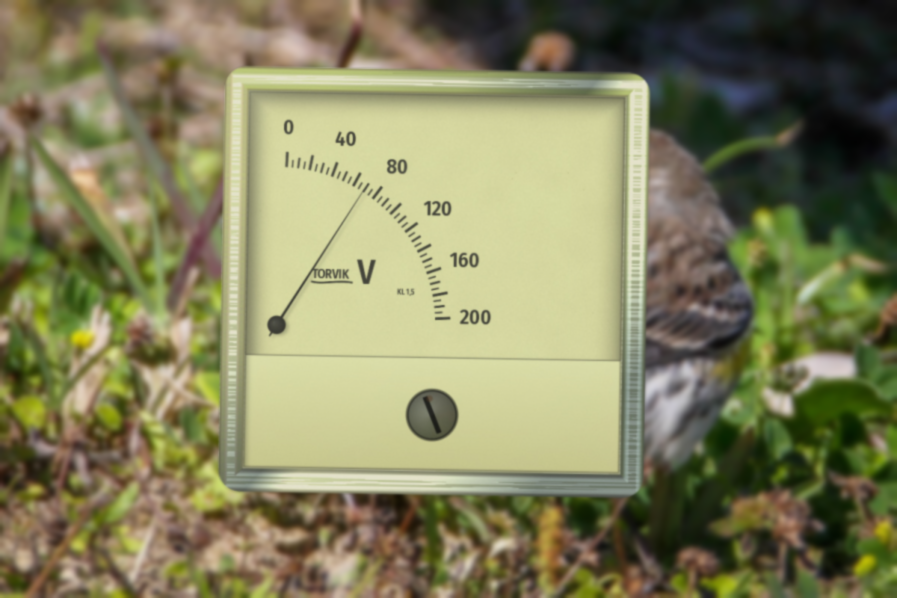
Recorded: V 70
